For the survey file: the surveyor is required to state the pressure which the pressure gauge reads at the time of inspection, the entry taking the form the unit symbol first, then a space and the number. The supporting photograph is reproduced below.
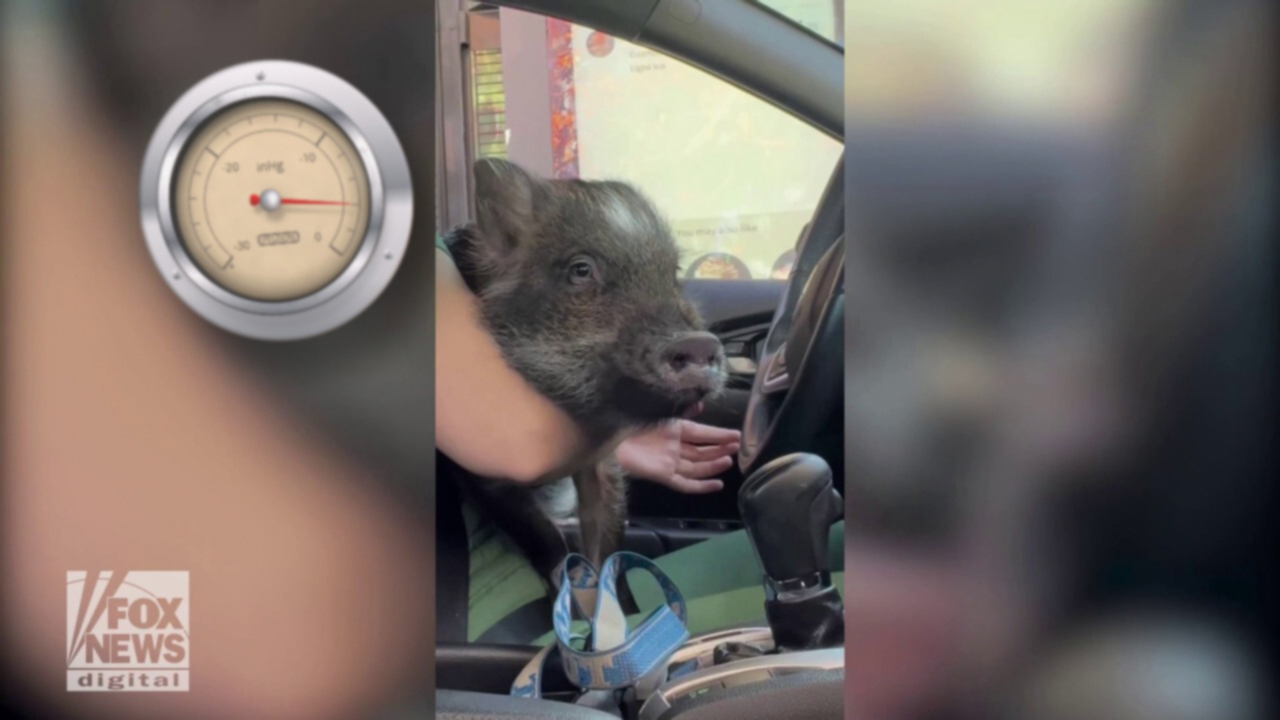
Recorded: inHg -4
